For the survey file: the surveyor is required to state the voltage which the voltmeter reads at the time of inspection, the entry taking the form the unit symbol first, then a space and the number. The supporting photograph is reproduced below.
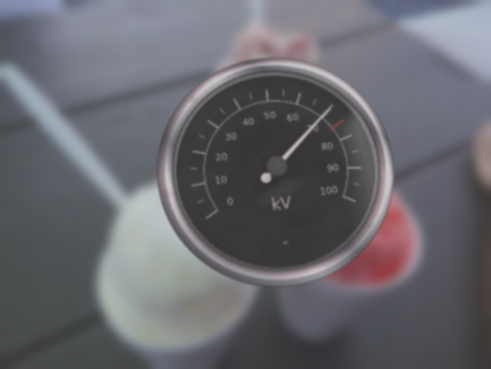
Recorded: kV 70
